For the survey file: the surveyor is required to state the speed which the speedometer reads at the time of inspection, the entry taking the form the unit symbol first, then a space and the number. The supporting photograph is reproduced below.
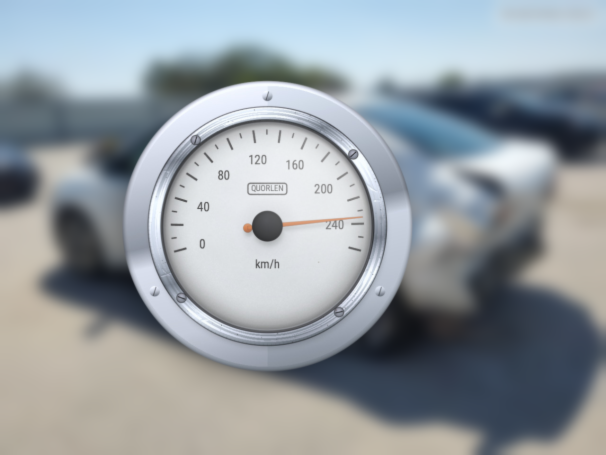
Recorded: km/h 235
